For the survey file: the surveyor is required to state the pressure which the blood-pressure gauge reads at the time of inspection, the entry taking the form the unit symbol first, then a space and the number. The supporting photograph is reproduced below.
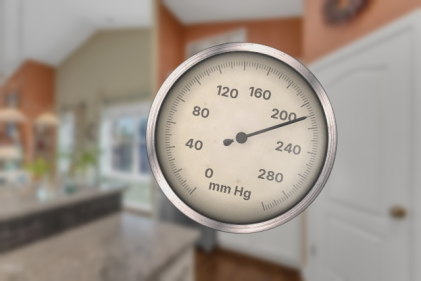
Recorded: mmHg 210
